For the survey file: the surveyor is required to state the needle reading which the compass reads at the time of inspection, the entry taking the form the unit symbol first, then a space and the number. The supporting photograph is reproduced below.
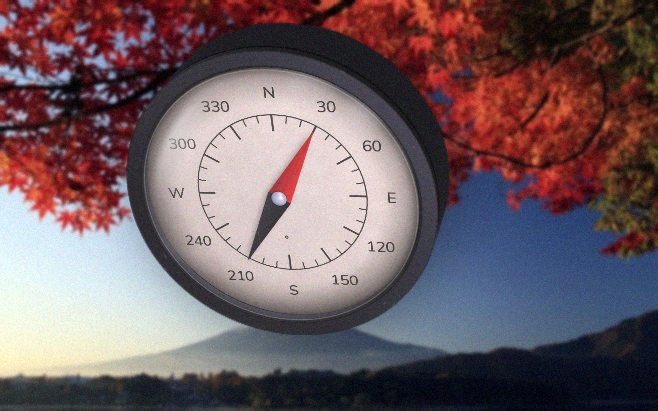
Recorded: ° 30
